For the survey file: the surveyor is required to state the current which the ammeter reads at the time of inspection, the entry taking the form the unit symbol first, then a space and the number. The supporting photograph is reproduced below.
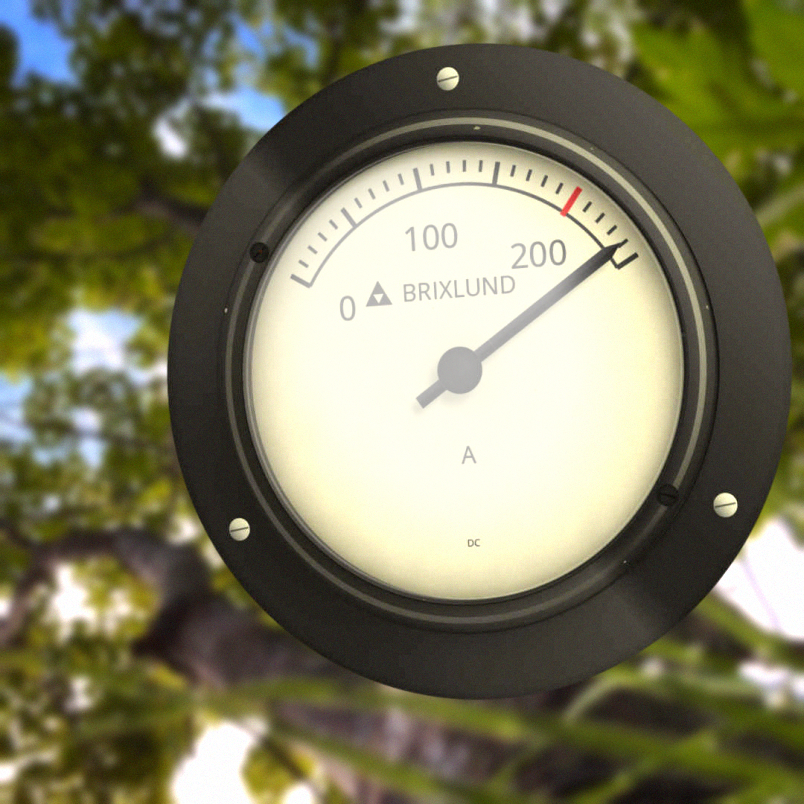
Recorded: A 240
